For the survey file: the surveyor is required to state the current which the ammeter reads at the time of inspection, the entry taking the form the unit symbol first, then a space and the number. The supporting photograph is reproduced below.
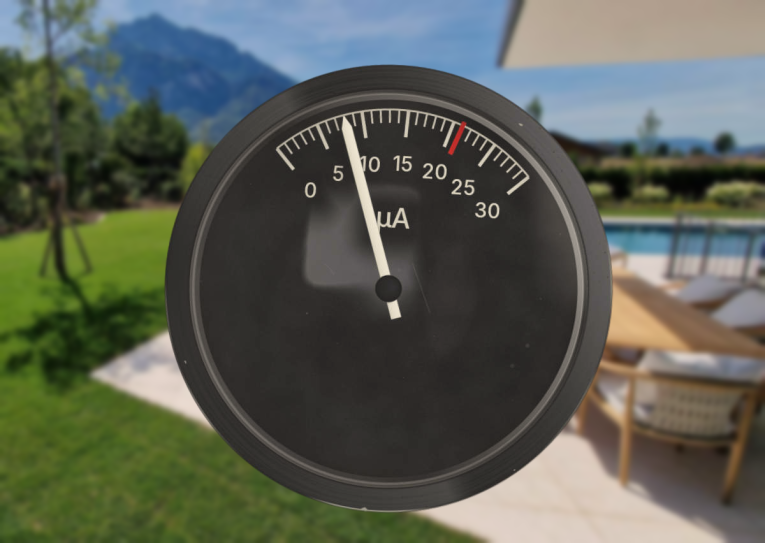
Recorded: µA 8
